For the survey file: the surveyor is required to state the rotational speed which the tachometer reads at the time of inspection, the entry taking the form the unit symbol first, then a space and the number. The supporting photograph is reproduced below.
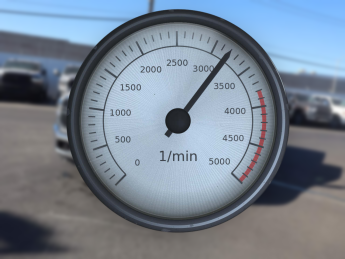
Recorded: rpm 3200
